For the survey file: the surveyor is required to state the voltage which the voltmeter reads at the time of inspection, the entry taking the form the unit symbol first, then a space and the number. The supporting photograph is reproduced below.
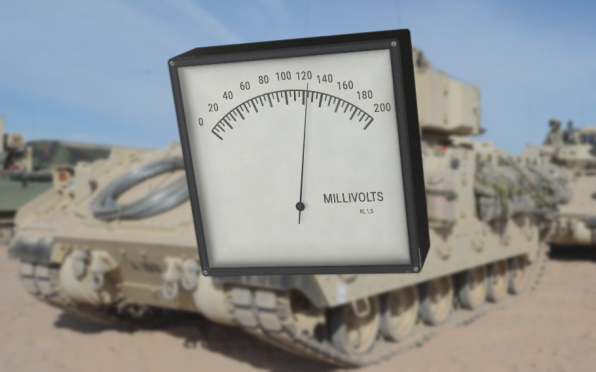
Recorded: mV 125
